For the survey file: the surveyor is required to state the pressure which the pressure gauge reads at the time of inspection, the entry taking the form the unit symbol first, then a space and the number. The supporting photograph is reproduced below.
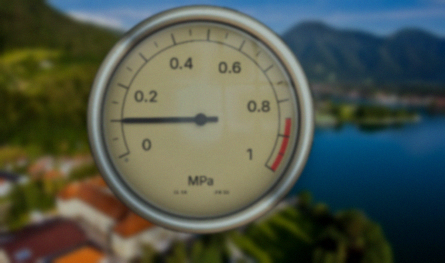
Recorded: MPa 0.1
